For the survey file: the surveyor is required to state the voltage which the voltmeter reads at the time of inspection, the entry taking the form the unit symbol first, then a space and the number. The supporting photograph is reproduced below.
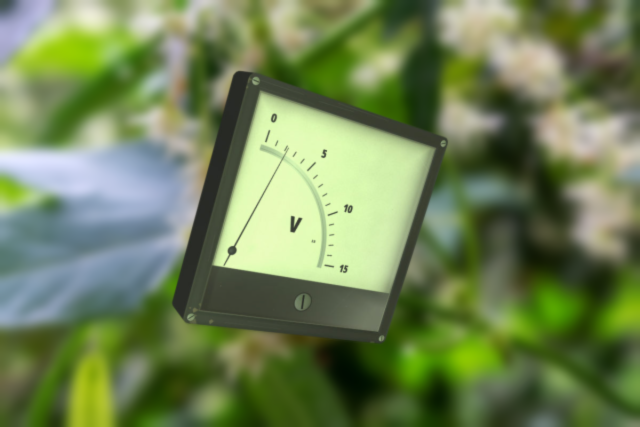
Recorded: V 2
